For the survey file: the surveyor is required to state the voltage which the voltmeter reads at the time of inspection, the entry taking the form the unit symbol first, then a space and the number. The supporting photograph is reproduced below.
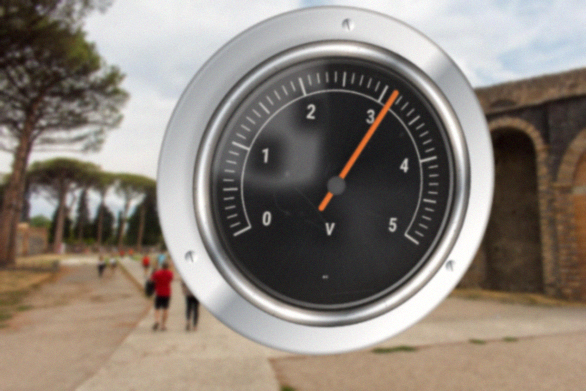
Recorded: V 3.1
